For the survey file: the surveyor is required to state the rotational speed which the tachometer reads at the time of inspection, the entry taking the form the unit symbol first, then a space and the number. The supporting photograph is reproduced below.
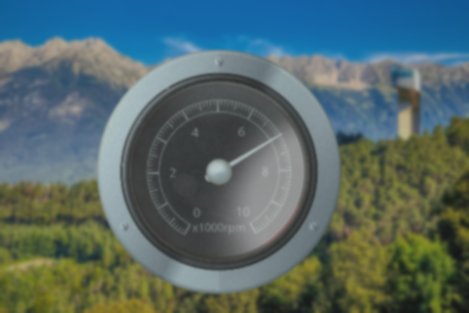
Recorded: rpm 7000
